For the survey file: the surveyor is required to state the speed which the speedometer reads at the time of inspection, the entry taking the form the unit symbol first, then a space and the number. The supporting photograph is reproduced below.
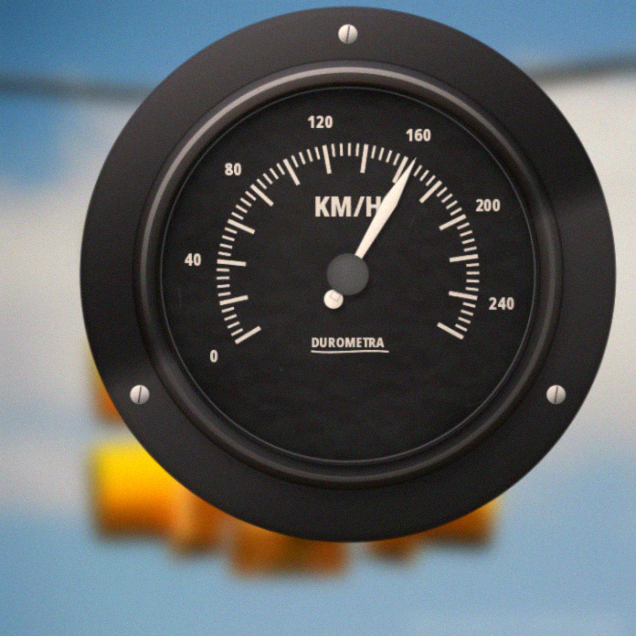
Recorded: km/h 164
